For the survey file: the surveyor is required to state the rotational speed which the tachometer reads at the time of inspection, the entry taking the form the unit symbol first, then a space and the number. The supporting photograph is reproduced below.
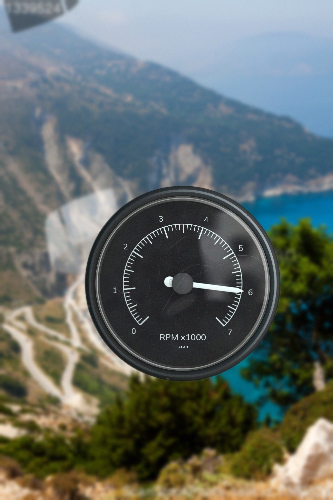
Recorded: rpm 6000
